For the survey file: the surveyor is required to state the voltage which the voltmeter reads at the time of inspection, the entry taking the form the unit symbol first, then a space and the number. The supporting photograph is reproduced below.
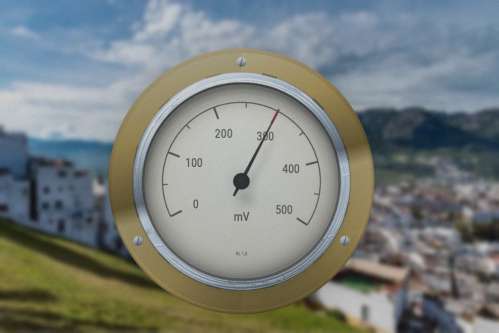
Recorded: mV 300
